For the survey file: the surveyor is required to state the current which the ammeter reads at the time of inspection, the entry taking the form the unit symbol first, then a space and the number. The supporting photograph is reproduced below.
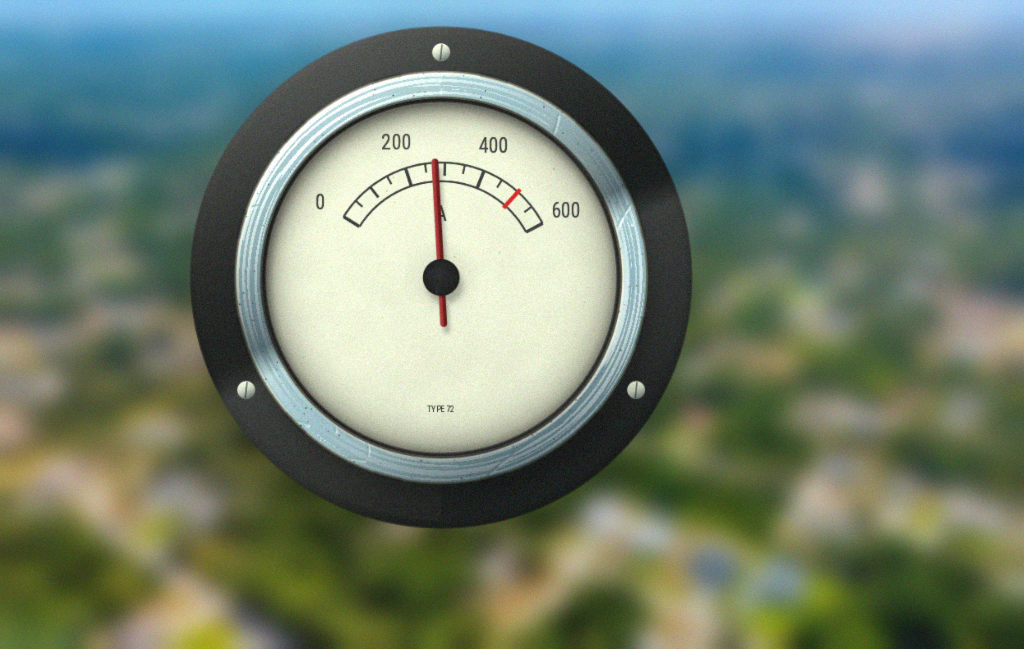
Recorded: A 275
